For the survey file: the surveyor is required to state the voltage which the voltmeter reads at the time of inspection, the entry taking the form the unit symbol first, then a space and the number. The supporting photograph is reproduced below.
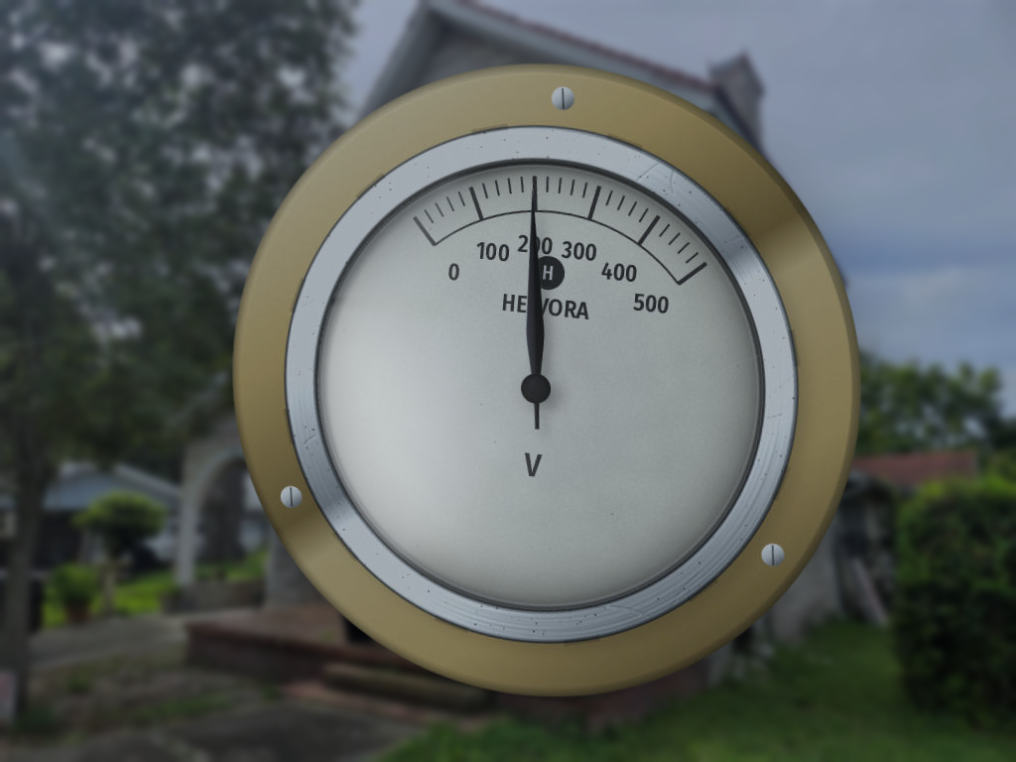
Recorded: V 200
